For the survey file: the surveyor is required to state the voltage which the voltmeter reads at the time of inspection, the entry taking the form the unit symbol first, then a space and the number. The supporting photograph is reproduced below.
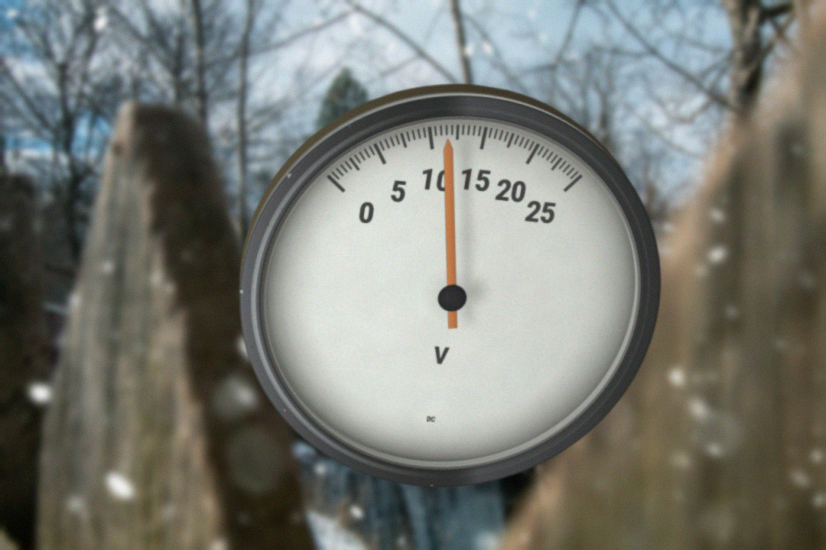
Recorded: V 11.5
